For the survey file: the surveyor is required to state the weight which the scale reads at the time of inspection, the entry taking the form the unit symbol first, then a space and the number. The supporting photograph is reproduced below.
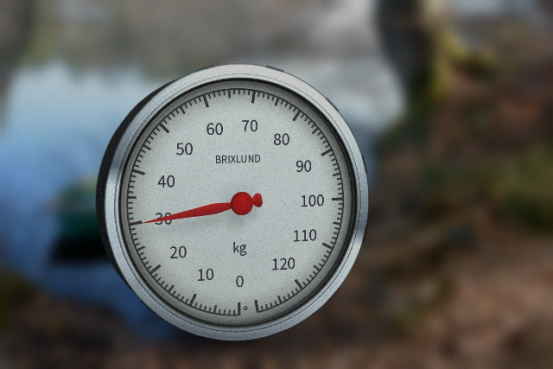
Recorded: kg 30
